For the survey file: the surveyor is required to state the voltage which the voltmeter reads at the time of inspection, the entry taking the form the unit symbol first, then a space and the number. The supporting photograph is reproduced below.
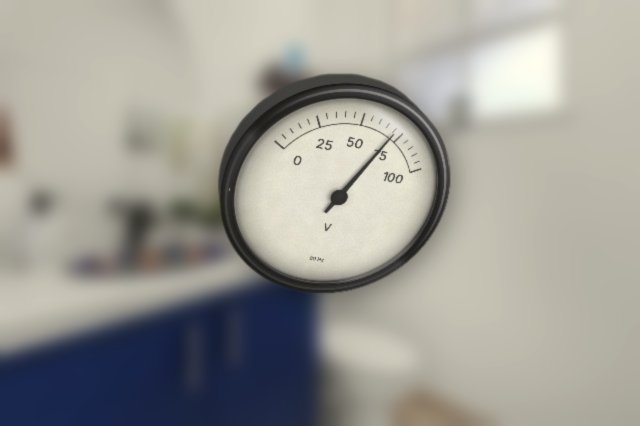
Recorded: V 70
